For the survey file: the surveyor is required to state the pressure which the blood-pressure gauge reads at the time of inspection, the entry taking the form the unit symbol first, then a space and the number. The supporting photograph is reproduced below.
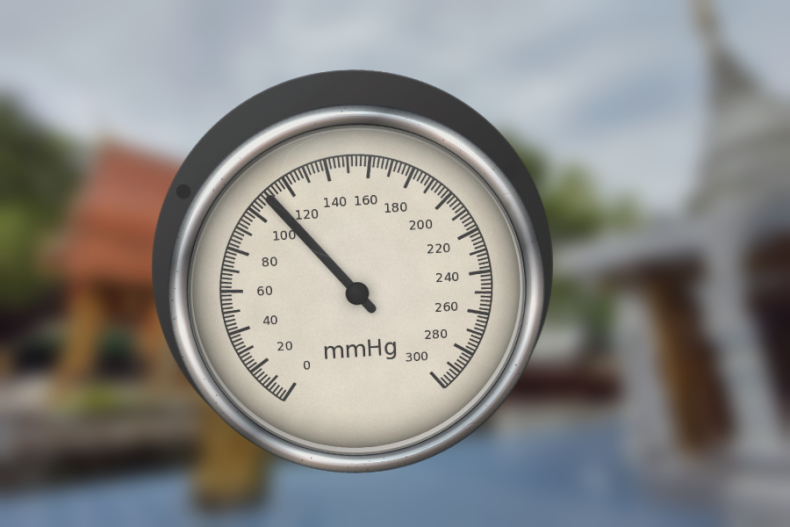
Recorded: mmHg 110
